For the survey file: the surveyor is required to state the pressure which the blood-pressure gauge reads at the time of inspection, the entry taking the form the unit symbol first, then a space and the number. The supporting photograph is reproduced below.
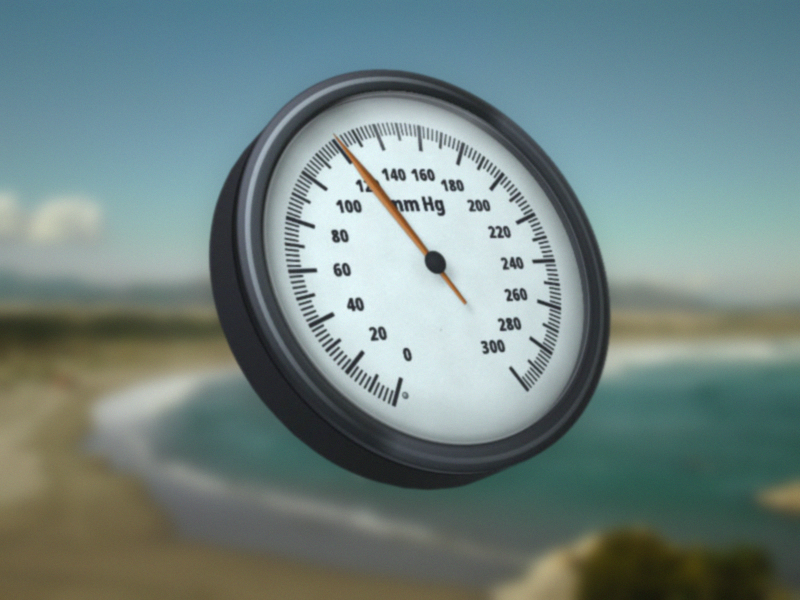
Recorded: mmHg 120
